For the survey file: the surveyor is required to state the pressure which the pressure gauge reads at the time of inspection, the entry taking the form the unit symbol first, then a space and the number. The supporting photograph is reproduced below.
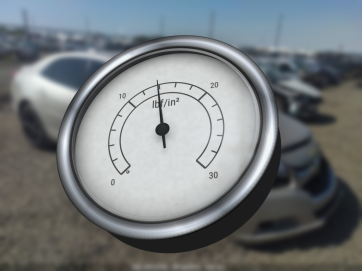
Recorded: psi 14
